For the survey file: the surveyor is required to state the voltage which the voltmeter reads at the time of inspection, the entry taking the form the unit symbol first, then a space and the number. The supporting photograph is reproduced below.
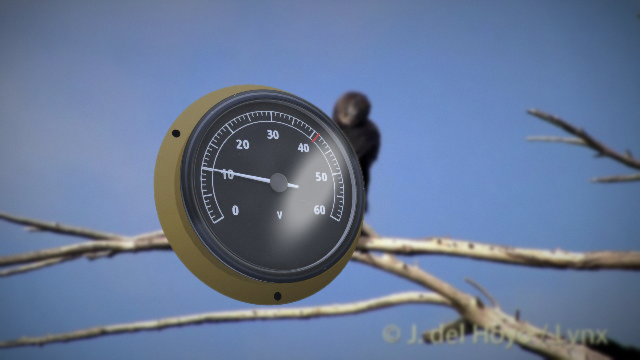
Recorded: V 10
